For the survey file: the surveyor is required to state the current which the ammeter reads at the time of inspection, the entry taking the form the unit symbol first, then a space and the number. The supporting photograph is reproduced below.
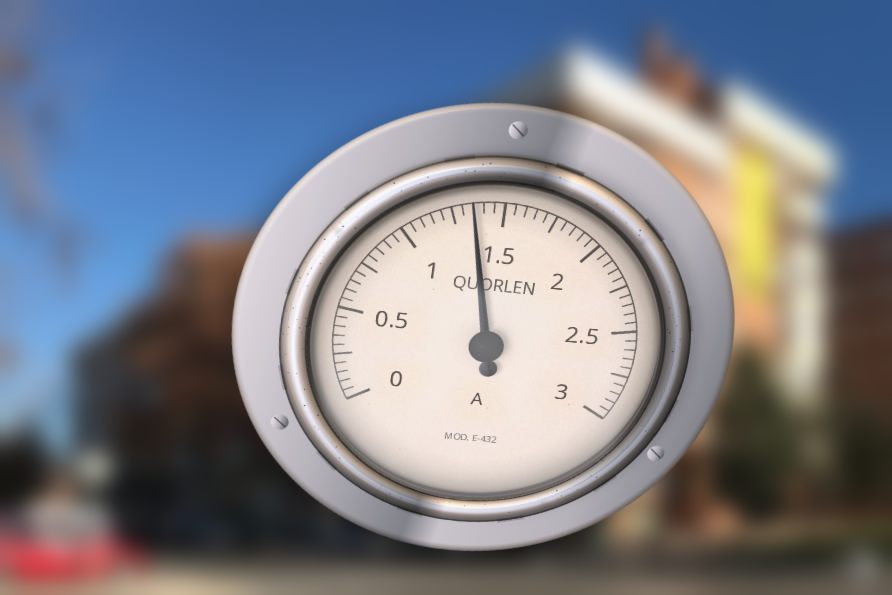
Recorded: A 1.35
